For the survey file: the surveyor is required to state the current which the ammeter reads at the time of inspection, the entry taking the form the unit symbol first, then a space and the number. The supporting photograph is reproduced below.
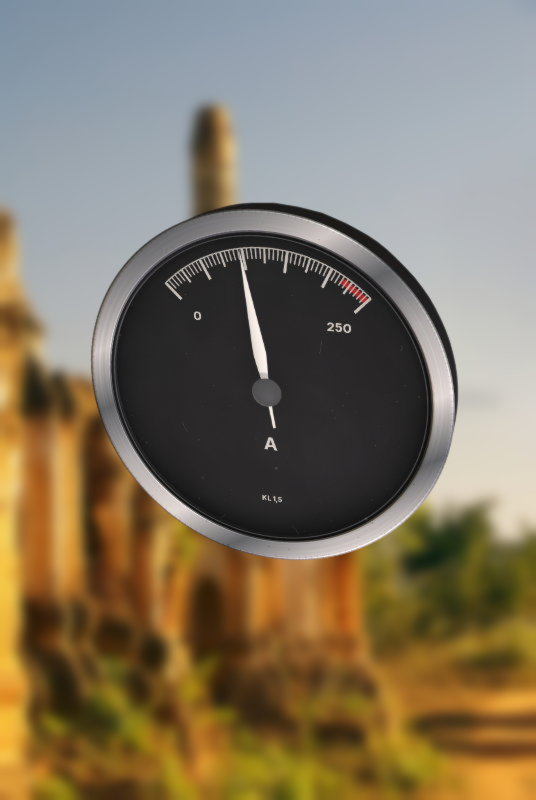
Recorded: A 100
